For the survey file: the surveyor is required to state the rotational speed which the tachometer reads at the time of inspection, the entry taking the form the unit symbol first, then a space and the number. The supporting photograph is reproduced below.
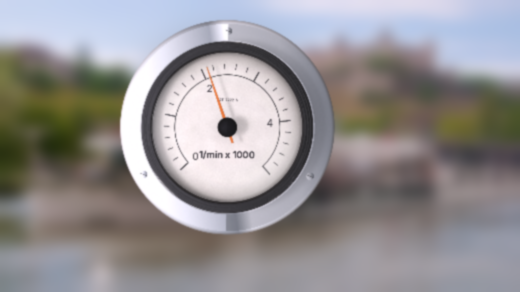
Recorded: rpm 2100
